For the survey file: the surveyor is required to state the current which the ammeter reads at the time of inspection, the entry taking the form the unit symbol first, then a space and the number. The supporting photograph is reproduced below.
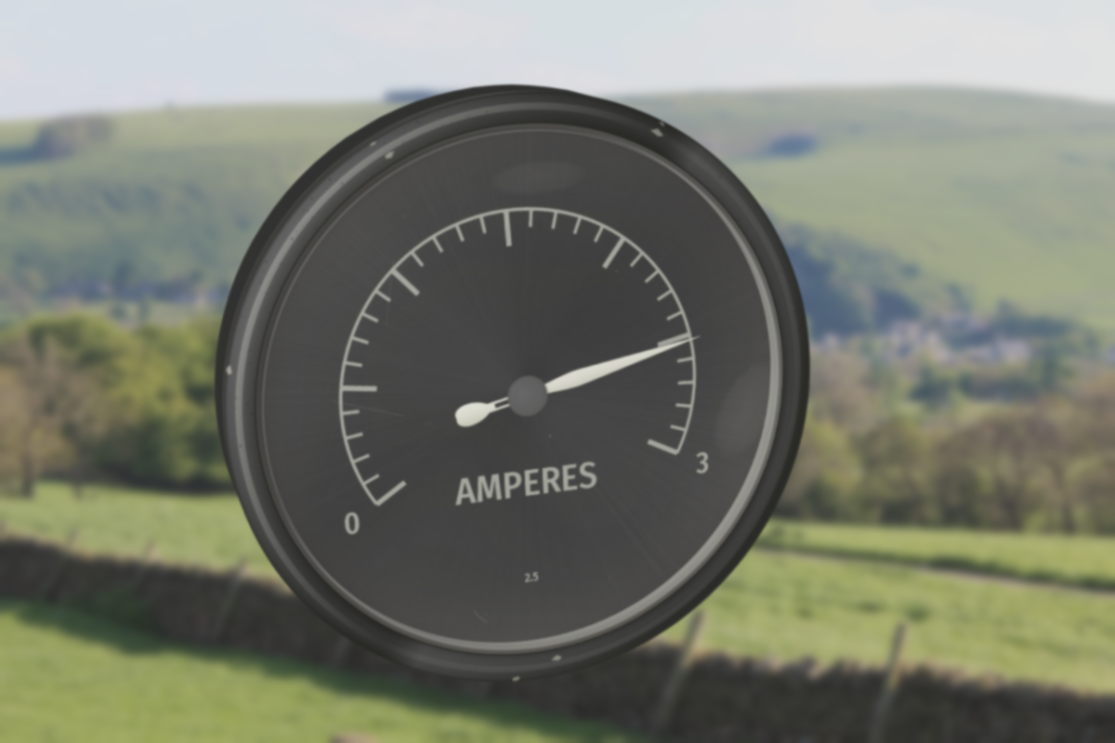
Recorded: A 2.5
